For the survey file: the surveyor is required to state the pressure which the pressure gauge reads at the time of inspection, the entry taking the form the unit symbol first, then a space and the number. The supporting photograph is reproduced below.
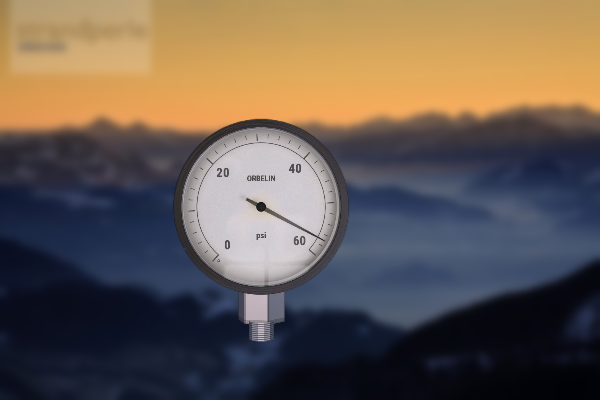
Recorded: psi 57
